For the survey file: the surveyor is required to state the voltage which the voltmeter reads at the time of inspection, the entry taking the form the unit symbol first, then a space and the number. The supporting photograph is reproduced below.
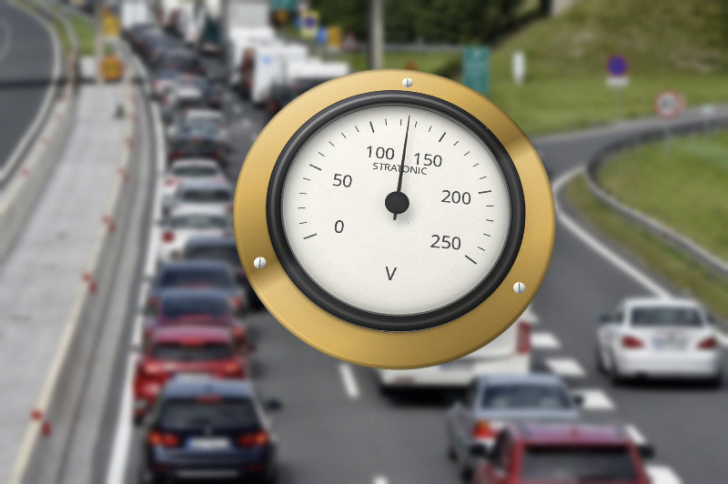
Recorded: V 125
